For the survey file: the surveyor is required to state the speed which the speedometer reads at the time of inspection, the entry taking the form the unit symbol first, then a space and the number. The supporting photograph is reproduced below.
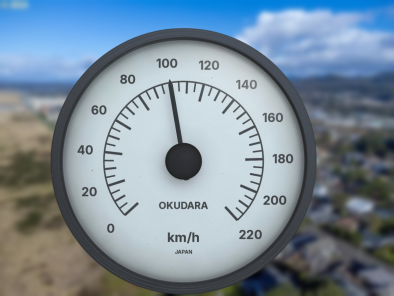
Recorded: km/h 100
